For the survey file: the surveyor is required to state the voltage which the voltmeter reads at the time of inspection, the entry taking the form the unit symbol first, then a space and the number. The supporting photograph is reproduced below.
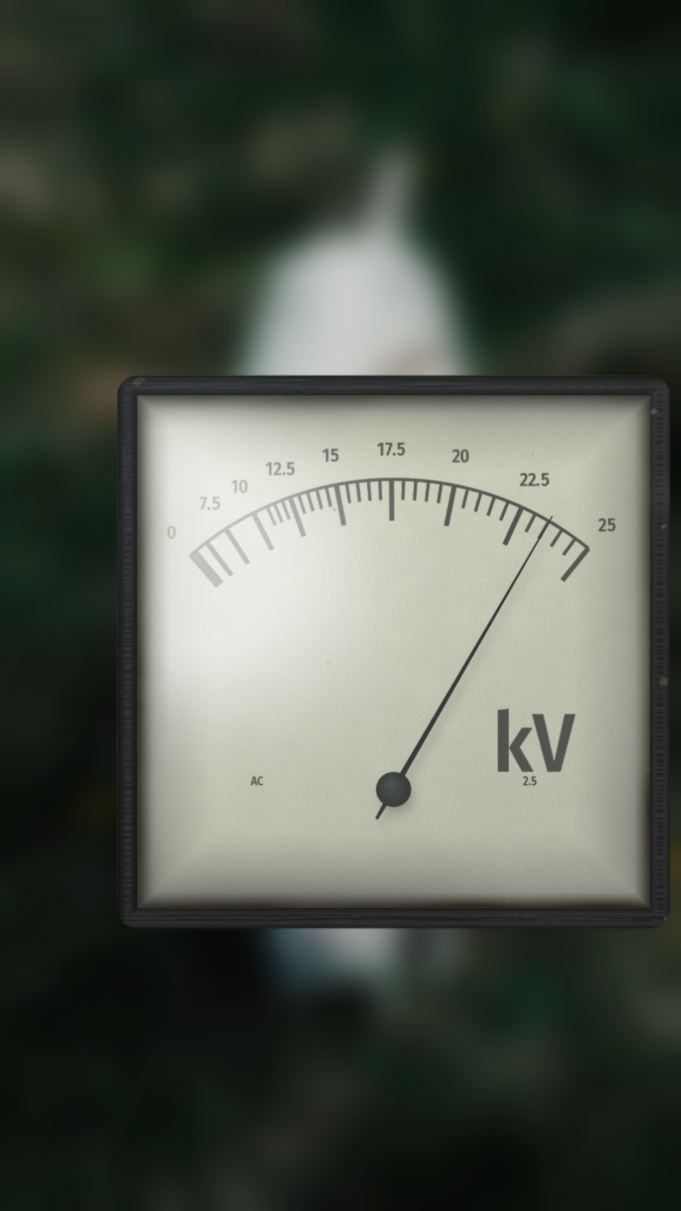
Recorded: kV 23.5
